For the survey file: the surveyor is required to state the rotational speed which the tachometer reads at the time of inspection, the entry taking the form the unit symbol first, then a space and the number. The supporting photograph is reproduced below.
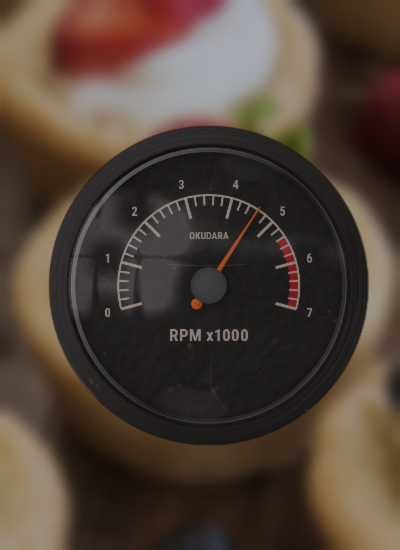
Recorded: rpm 4600
